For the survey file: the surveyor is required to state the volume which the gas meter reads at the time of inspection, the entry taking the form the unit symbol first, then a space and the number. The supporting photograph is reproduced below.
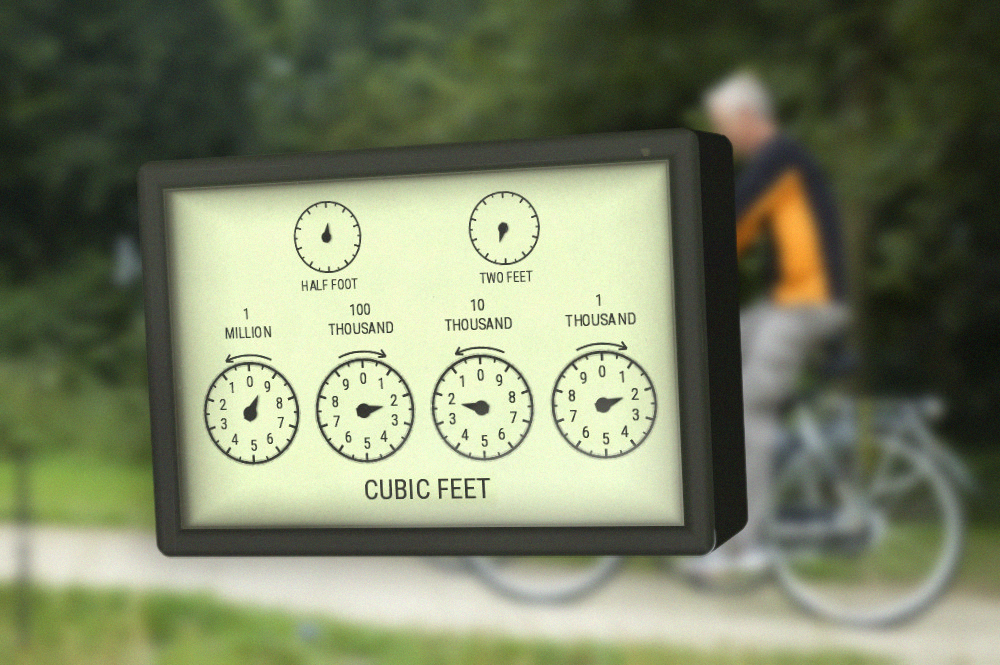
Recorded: ft³ 922200
